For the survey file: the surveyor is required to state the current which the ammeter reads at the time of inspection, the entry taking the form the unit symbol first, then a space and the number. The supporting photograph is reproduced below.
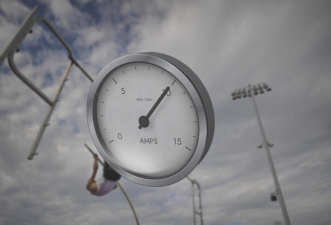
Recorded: A 10
